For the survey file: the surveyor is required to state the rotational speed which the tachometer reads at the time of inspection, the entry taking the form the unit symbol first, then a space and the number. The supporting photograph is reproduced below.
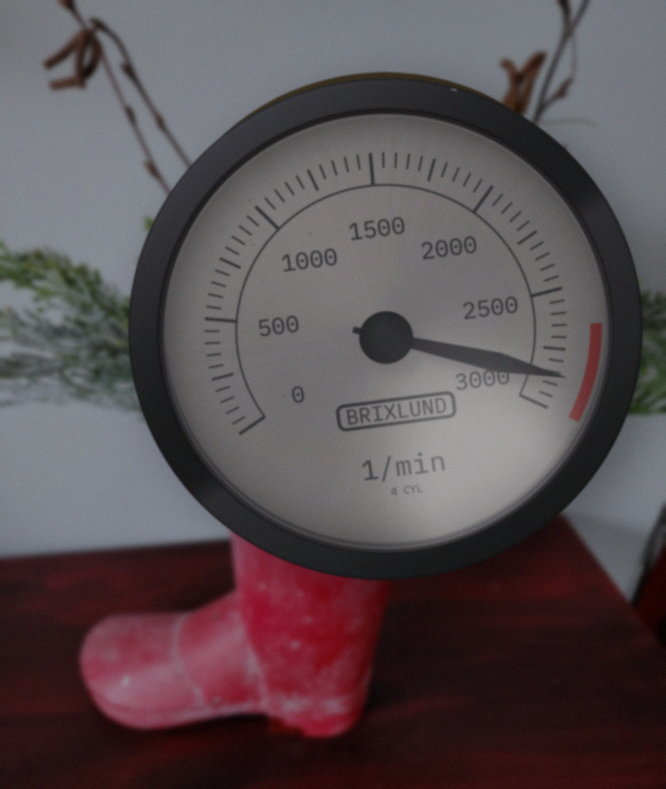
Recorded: rpm 2850
